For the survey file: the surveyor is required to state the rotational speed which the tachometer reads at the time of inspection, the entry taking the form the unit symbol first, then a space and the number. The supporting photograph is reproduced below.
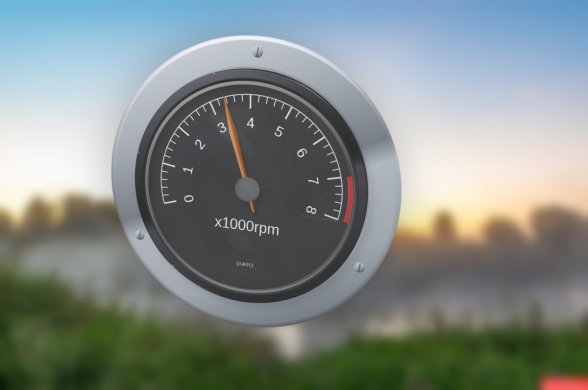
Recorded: rpm 3400
